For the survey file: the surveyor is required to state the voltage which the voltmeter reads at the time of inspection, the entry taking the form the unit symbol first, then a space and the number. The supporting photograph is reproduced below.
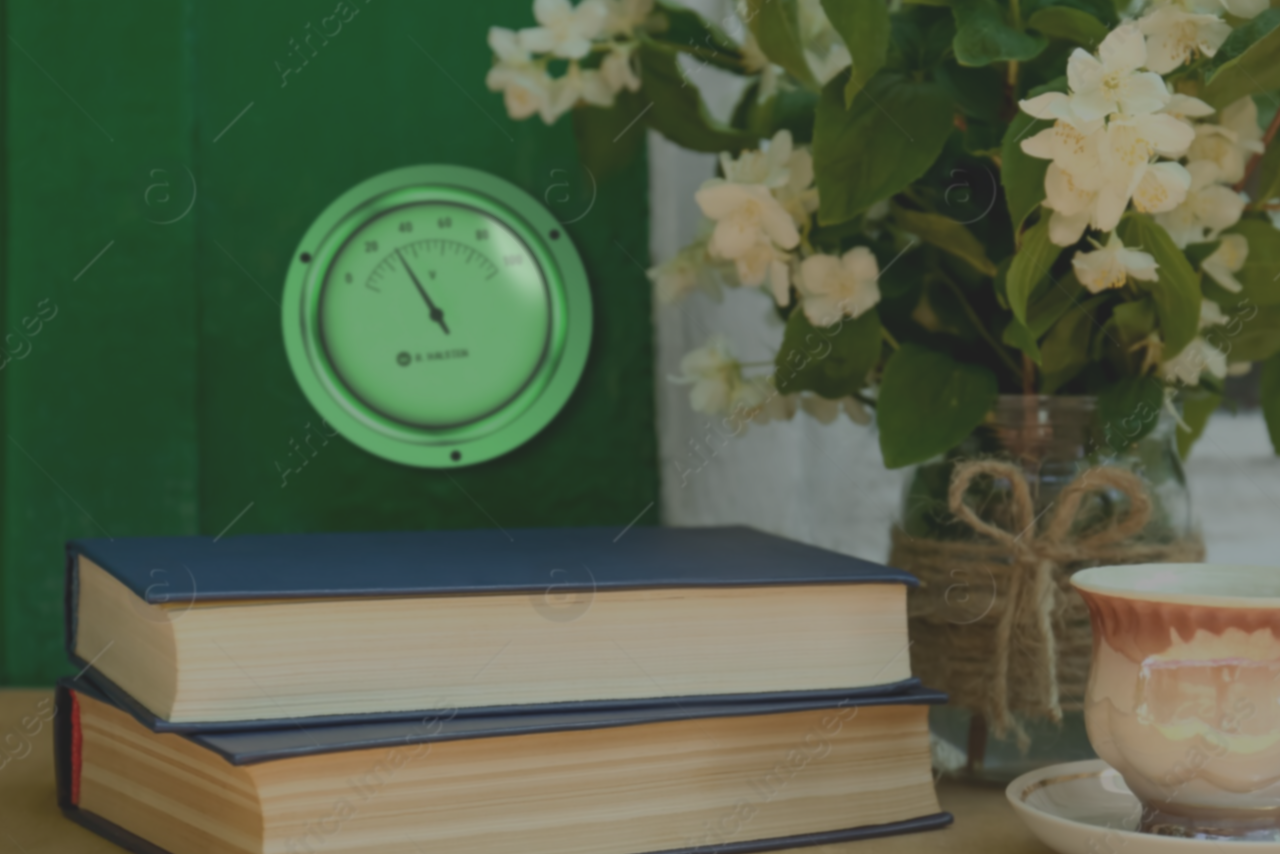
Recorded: V 30
